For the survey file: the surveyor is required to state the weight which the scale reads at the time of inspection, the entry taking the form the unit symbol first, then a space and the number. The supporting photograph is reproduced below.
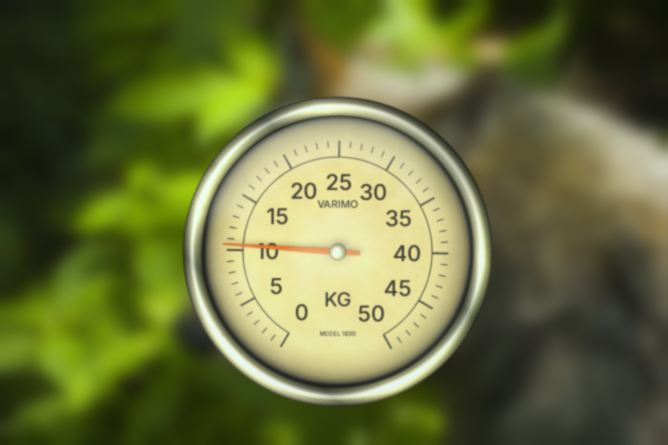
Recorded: kg 10.5
